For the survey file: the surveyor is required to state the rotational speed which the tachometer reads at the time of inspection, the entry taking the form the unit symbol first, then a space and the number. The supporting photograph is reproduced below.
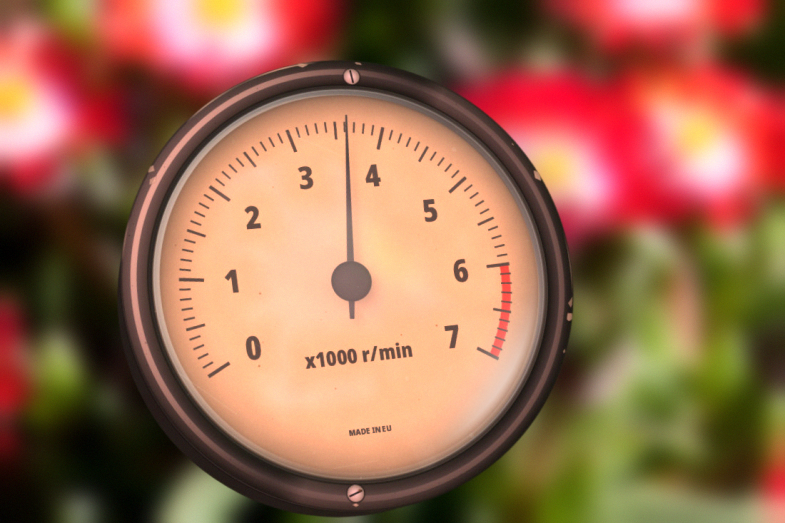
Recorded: rpm 3600
